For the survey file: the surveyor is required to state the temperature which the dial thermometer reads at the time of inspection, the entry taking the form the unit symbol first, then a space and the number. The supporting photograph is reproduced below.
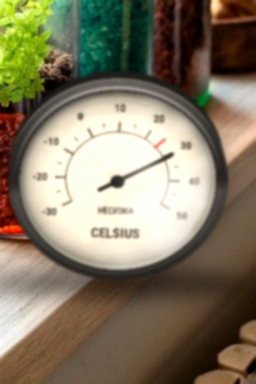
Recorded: °C 30
